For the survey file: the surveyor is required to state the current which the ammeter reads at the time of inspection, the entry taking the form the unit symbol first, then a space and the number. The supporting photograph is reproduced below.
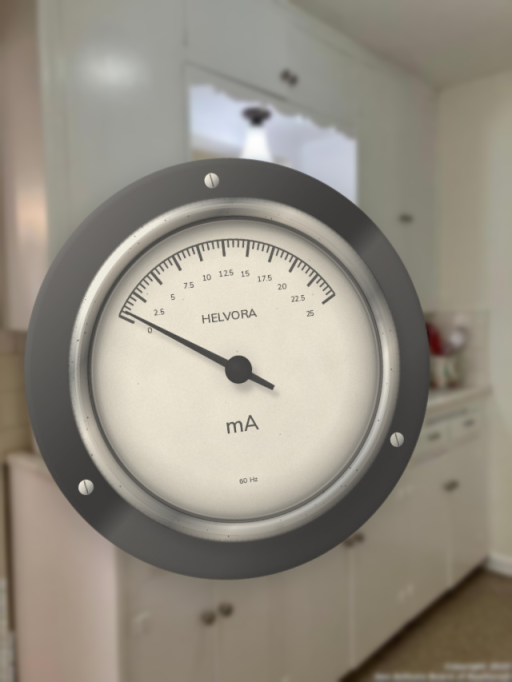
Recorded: mA 0.5
